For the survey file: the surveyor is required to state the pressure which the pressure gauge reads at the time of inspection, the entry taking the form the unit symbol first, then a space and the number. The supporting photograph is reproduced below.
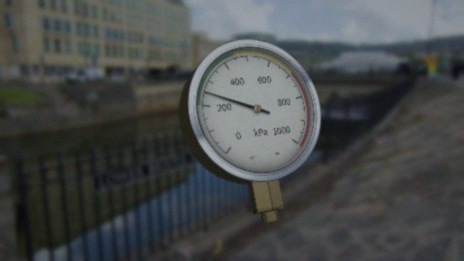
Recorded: kPa 250
